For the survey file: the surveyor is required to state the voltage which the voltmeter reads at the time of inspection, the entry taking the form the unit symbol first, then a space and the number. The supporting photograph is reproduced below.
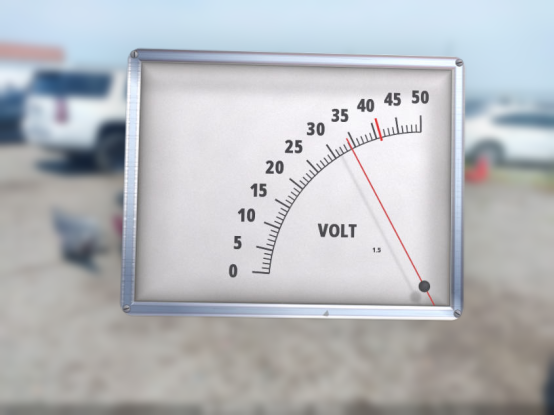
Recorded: V 34
